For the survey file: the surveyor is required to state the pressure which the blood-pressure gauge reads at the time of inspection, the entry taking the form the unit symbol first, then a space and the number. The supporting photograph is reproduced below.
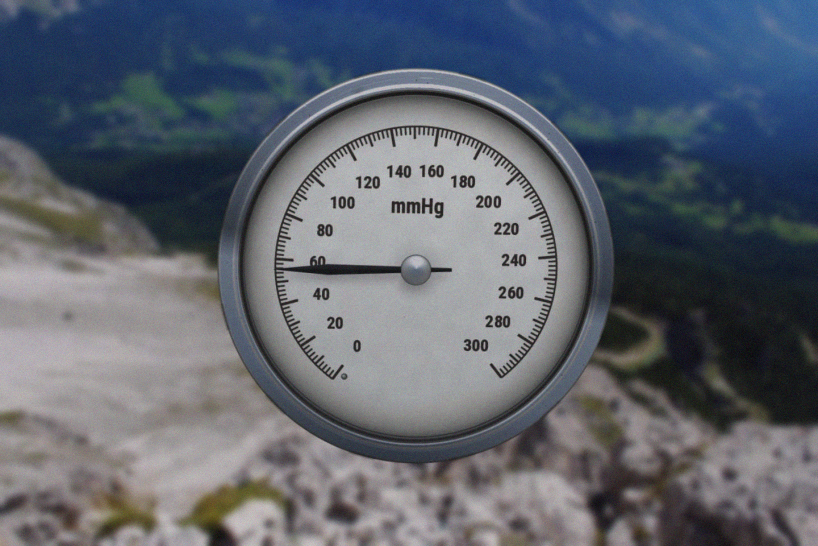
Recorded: mmHg 56
